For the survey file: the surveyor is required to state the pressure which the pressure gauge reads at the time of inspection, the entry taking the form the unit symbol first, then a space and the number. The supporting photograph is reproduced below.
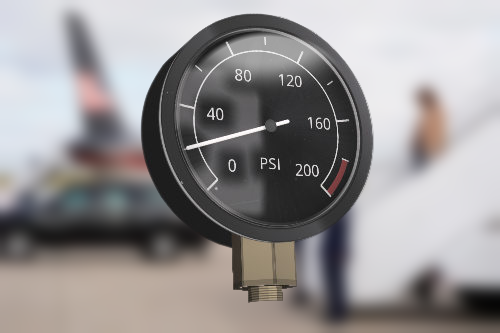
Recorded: psi 20
